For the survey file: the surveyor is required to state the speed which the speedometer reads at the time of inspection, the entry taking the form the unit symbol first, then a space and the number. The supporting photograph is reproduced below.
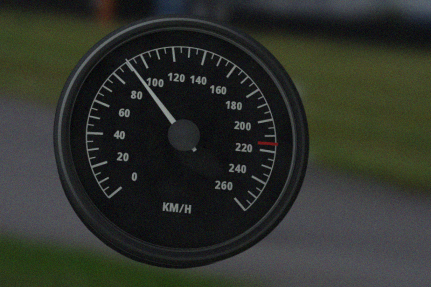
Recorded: km/h 90
